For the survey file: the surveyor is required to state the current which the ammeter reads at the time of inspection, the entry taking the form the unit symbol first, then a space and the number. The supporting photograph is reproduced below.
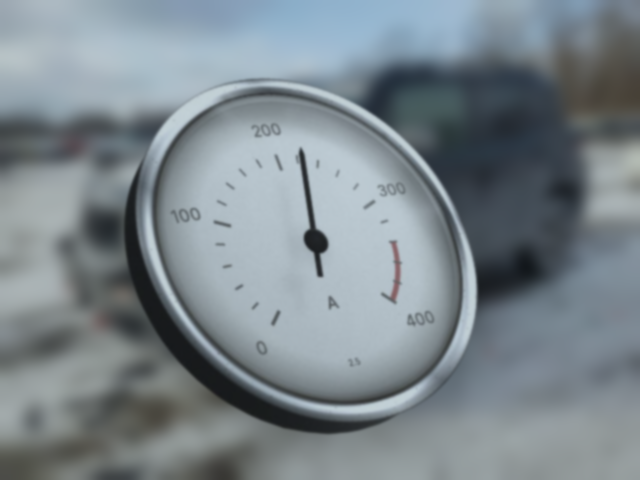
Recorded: A 220
